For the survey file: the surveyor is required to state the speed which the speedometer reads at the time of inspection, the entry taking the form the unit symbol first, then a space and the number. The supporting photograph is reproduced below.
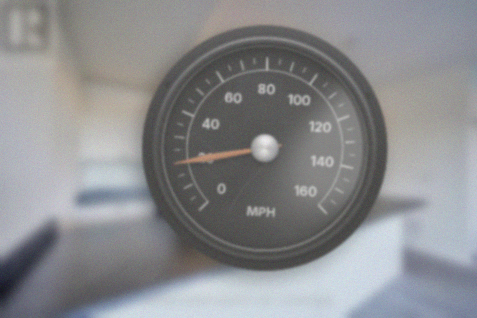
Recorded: mph 20
